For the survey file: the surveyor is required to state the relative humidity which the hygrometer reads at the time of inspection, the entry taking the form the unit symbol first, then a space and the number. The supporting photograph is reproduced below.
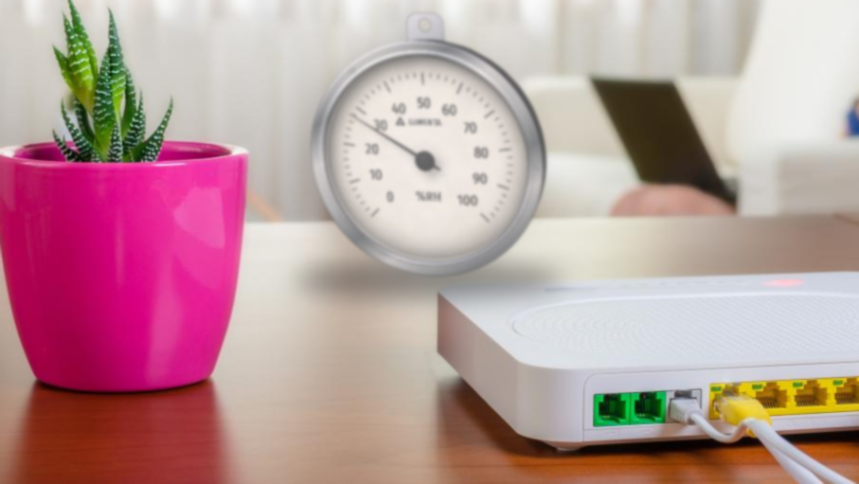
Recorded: % 28
